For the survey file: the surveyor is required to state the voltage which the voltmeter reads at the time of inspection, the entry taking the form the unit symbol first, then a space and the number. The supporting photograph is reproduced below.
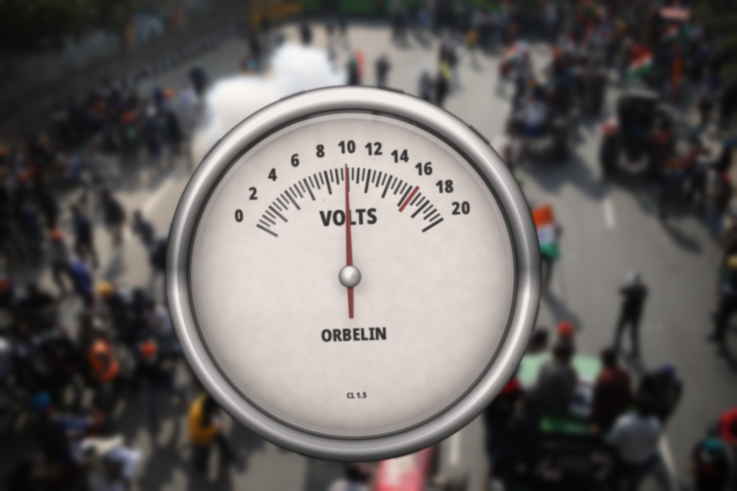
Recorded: V 10
